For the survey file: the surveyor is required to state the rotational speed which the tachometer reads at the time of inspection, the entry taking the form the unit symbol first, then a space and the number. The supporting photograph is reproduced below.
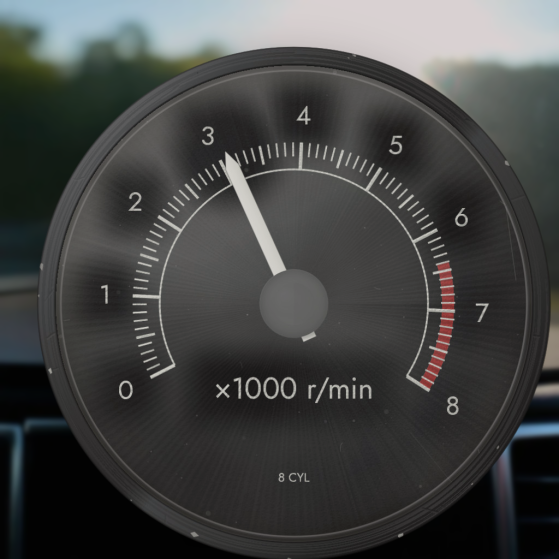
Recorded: rpm 3100
